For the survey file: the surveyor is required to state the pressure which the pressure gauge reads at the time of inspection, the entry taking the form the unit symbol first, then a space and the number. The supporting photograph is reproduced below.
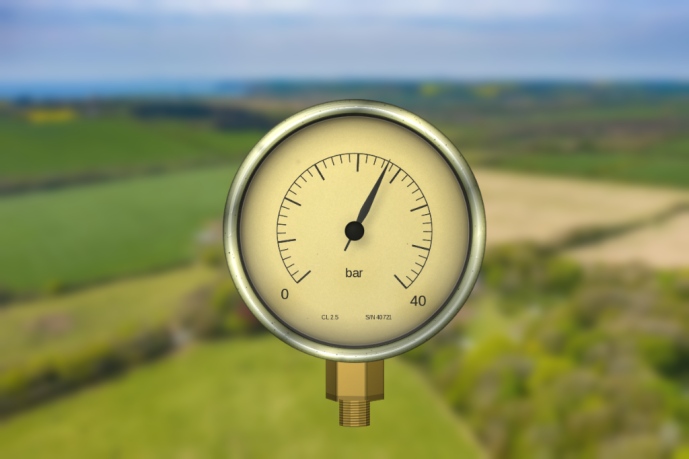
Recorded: bar 23.5
